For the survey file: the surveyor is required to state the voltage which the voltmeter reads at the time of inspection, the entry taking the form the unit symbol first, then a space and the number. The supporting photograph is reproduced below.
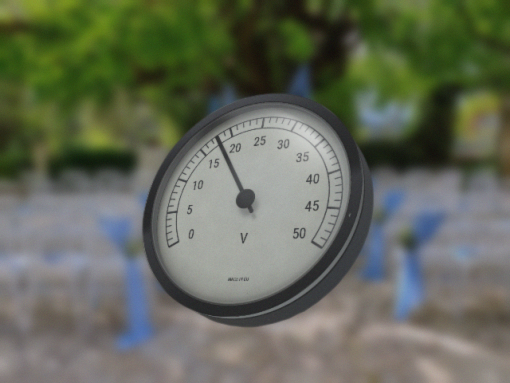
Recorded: V 18
